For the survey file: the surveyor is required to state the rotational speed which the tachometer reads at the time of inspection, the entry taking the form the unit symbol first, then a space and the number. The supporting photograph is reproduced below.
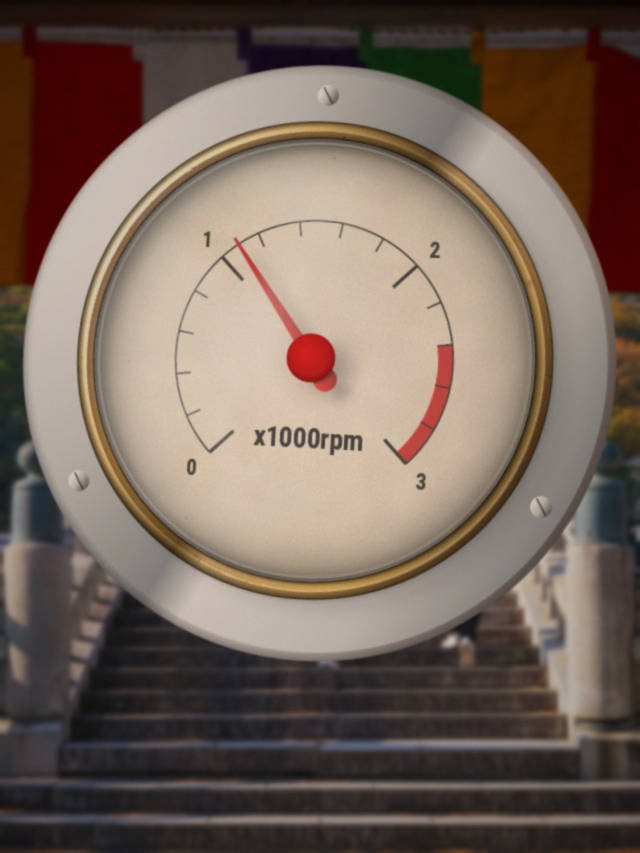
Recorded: rpm 1100
